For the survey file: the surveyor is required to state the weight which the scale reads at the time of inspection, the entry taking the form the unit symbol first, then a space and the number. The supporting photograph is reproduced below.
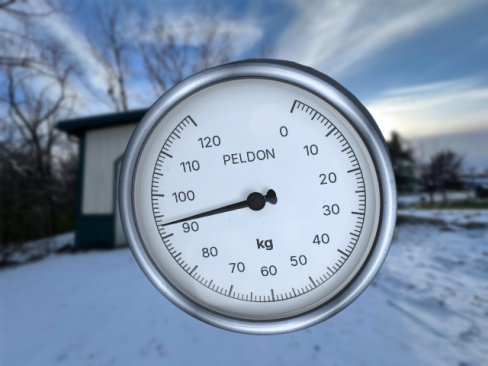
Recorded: kg 93
